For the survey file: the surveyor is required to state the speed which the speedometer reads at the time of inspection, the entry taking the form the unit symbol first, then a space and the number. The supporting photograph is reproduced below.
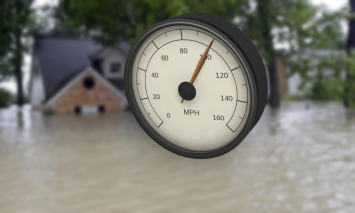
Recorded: mph 100
